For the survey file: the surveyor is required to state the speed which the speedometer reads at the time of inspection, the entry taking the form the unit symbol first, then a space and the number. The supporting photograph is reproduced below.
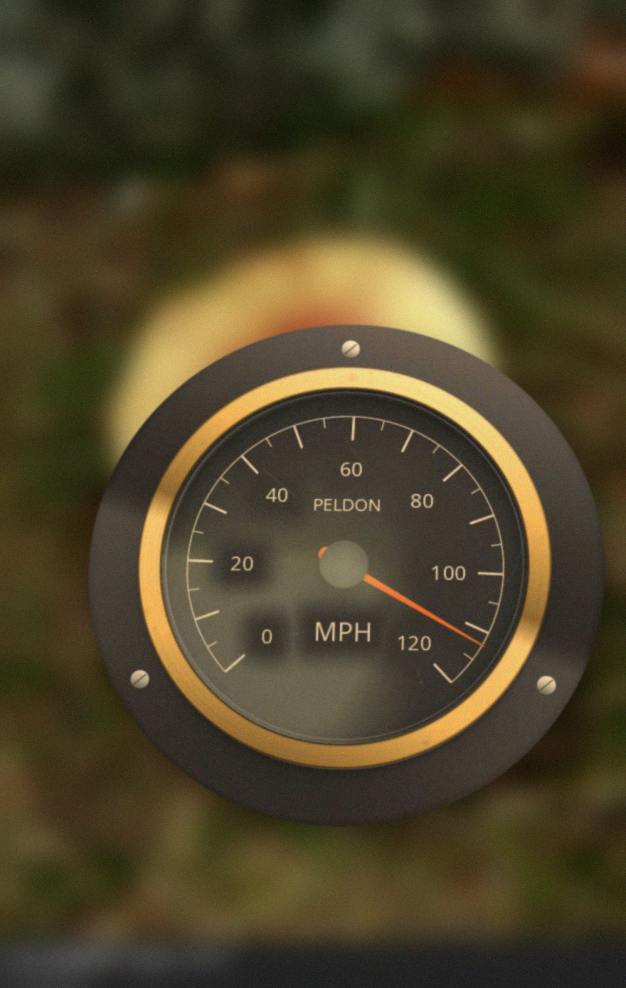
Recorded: mph 112.5
